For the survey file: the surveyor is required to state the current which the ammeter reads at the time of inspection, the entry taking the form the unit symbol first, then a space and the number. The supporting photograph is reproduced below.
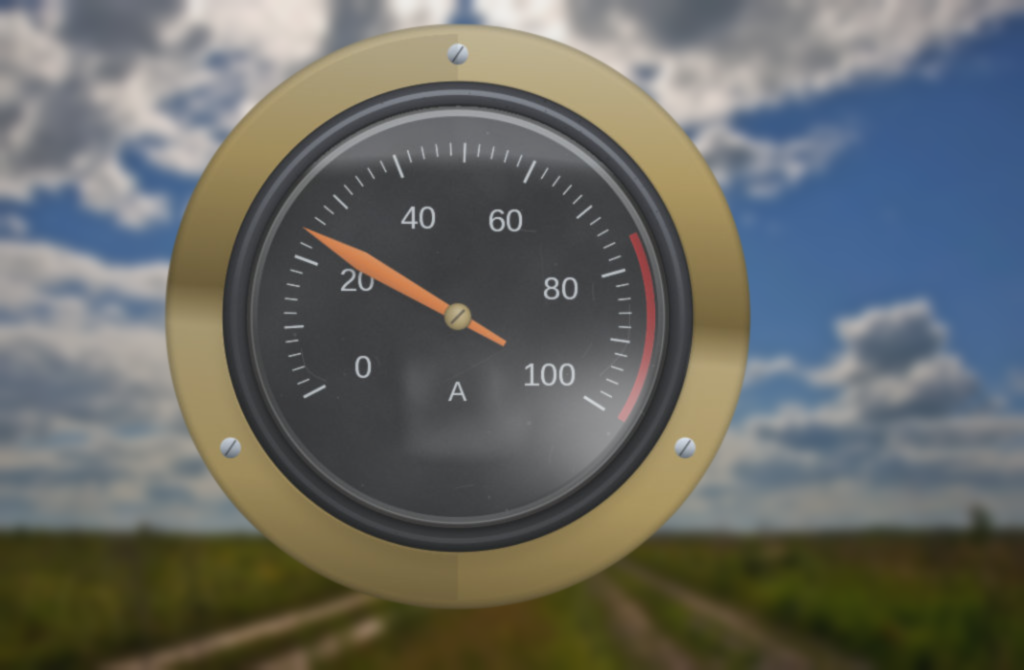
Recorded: A 24
